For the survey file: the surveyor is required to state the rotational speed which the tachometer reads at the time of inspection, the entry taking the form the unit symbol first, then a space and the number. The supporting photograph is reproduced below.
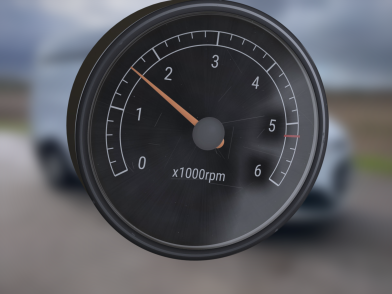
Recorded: rpm 1600
